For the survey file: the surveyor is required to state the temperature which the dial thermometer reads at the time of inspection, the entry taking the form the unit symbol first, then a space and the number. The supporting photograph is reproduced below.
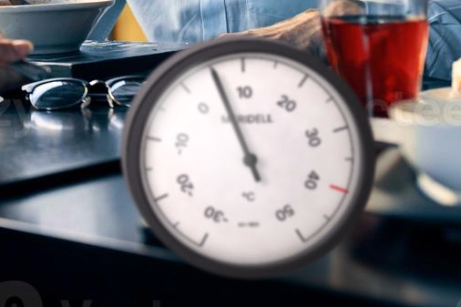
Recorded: °C 5
